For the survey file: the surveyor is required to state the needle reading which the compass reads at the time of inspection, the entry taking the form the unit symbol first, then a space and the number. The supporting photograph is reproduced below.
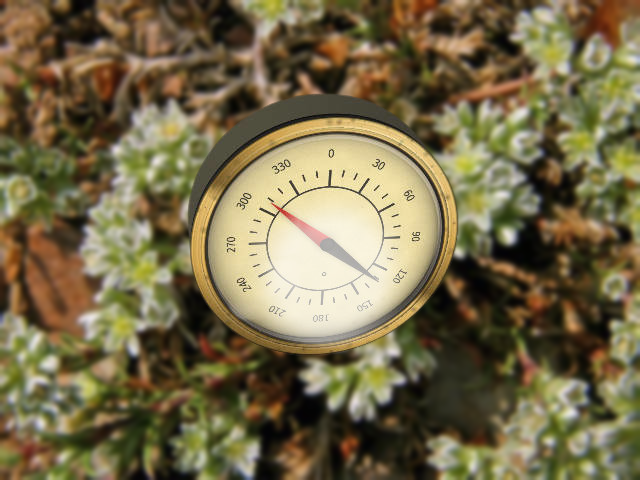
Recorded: ° 310
